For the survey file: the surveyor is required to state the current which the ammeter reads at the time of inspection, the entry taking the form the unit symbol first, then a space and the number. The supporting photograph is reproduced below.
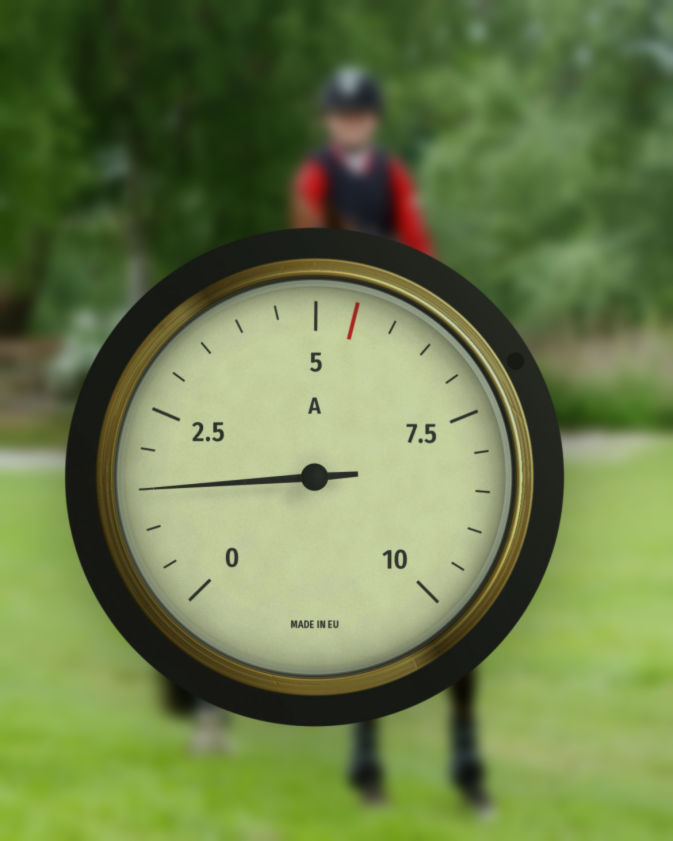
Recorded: A 1.5
